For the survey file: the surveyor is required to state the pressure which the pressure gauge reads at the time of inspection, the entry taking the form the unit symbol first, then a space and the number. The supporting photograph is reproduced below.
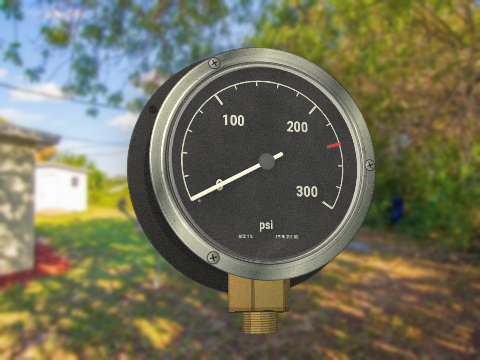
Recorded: psi 0
